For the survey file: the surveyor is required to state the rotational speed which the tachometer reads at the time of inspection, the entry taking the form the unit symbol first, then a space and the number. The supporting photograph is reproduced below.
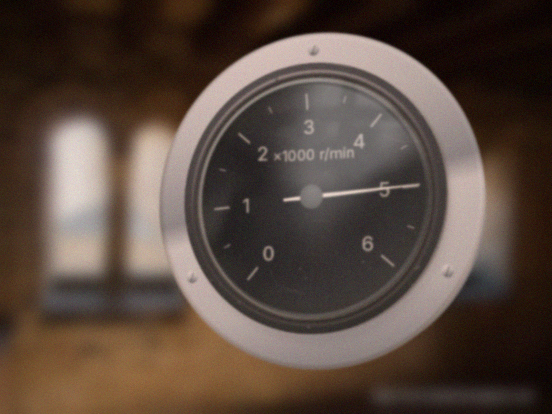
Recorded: rpm 5000
